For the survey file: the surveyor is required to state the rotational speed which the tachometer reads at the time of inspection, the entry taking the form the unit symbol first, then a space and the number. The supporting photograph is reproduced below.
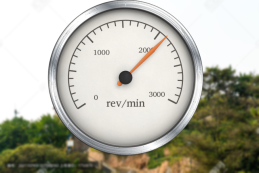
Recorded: rpm 2100
